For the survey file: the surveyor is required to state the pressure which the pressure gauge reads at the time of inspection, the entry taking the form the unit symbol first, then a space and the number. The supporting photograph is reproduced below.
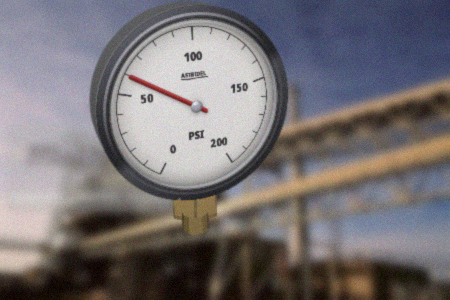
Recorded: psi 60
